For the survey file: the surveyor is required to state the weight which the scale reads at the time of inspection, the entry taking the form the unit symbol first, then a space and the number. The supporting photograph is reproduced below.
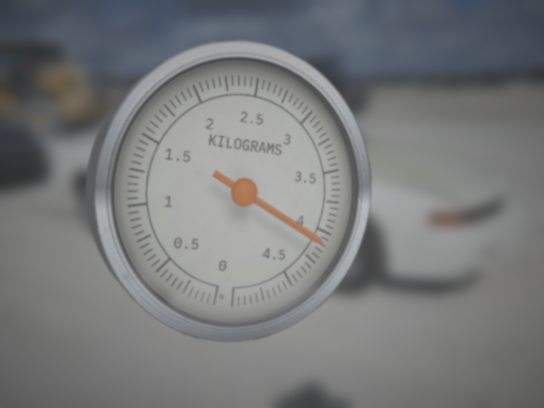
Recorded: kg 4.1
